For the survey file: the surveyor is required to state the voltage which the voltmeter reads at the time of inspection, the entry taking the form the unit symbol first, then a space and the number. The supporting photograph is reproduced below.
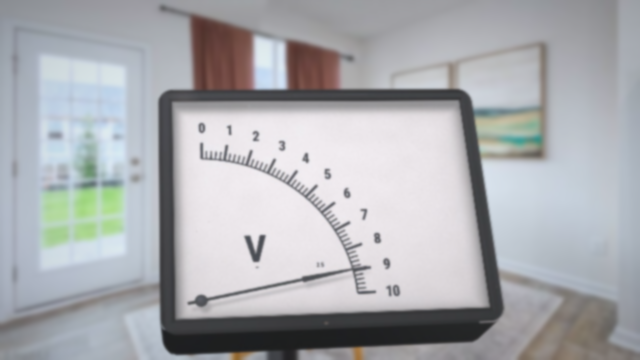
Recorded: V 9
